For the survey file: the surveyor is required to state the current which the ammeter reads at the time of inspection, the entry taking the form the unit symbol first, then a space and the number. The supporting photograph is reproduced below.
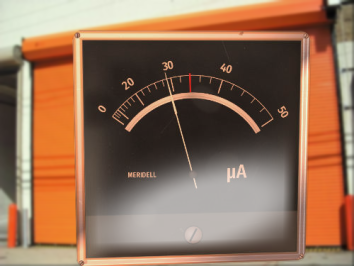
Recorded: µA 29
